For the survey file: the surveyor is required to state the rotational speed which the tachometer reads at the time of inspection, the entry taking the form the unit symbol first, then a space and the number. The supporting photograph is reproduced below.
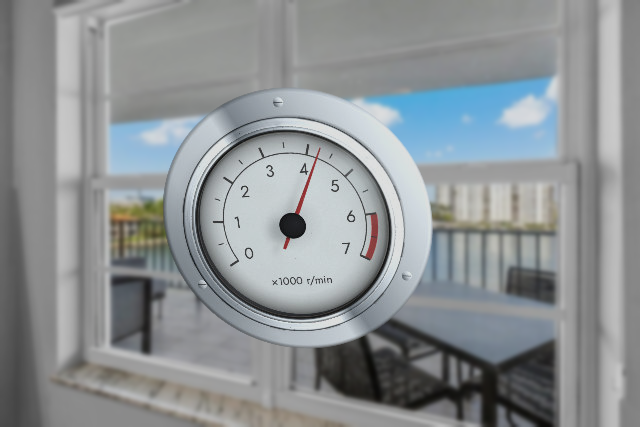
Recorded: rpm 4250
